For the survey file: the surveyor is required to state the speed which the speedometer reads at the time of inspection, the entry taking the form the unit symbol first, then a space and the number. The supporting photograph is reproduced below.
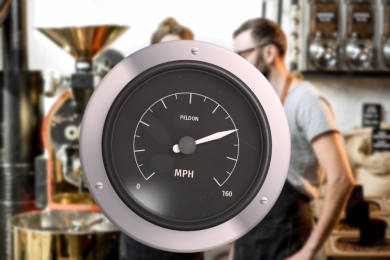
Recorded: mph 120
